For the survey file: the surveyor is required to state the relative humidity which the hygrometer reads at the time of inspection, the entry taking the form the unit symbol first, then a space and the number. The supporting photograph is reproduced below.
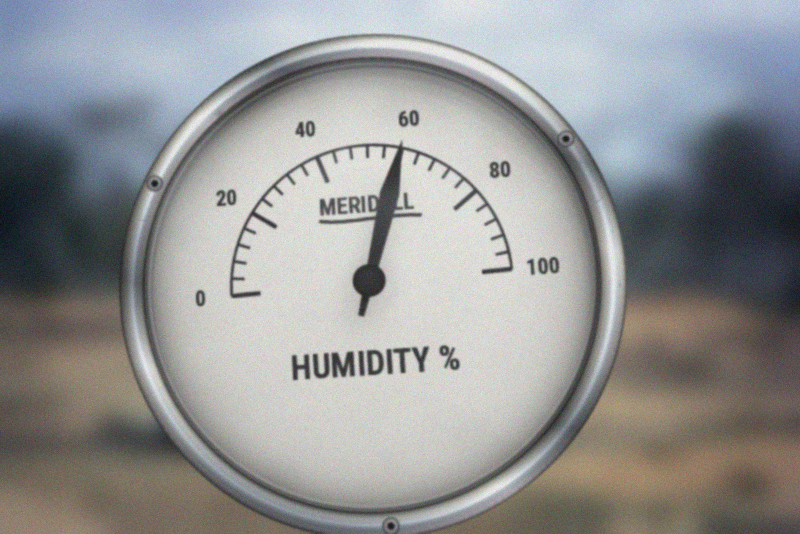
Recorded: % 60
